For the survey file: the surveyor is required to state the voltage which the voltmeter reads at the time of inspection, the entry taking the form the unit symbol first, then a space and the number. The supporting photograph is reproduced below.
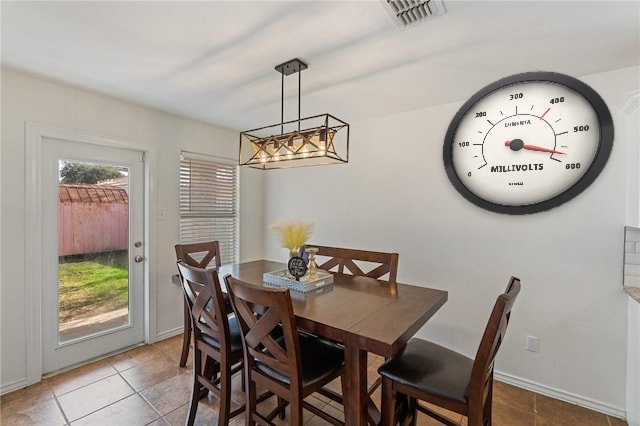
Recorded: mV 575
